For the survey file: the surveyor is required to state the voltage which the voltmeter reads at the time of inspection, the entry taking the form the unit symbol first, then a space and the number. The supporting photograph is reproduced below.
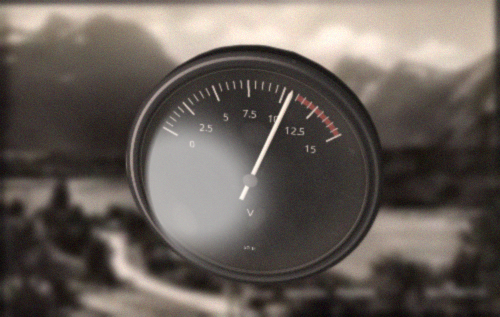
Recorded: V 10.5
